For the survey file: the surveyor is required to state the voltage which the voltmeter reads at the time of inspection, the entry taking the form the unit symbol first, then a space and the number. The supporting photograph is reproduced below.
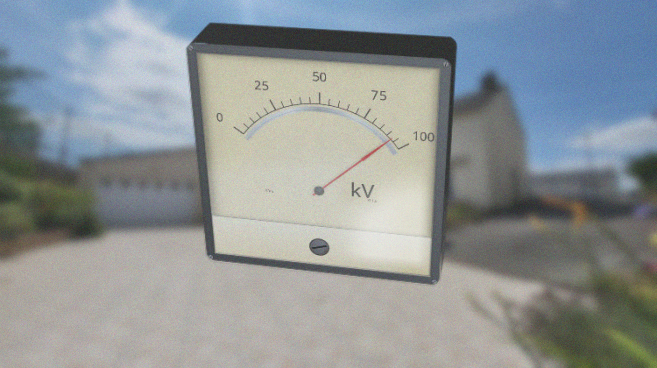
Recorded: kV 92.5
